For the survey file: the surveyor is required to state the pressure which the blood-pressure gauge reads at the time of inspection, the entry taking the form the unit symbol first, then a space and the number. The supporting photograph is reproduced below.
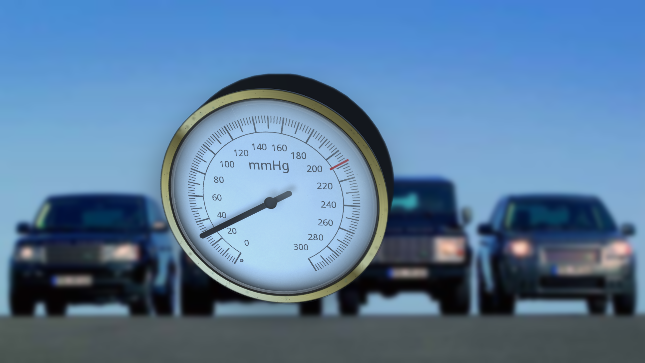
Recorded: mmHg 30
